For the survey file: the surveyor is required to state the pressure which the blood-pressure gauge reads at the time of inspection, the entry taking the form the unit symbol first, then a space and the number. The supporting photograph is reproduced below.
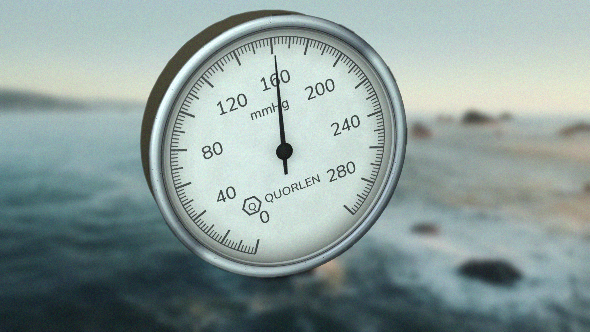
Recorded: mmHg 160
